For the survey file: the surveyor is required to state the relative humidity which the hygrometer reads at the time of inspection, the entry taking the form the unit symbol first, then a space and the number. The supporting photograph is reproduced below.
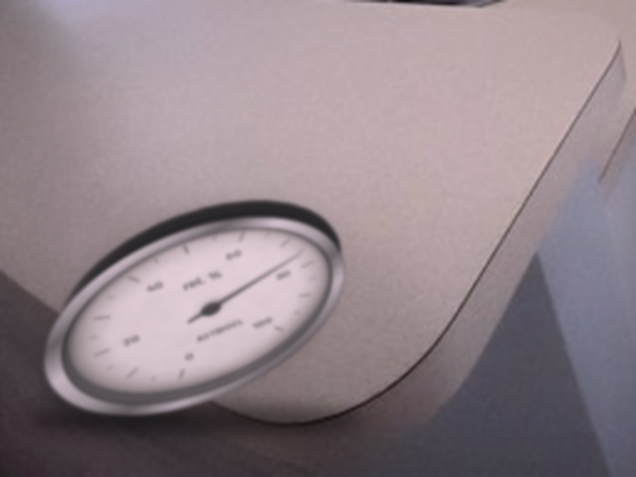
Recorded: % 75
